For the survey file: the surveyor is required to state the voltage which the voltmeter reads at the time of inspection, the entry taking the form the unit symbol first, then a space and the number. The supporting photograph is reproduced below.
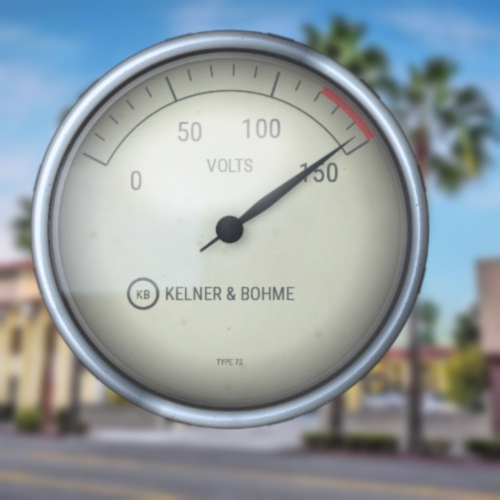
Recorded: V 145
